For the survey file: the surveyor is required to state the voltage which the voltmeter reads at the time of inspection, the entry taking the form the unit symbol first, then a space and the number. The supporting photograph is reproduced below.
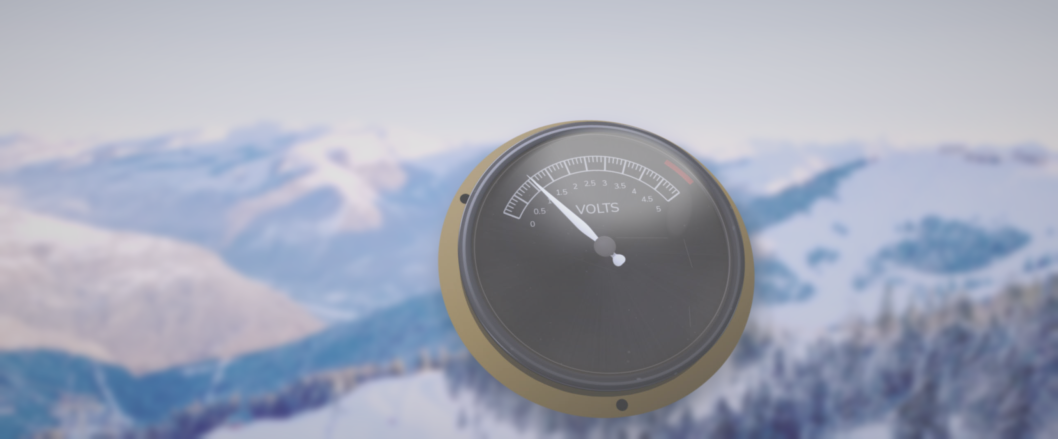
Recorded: V 1
